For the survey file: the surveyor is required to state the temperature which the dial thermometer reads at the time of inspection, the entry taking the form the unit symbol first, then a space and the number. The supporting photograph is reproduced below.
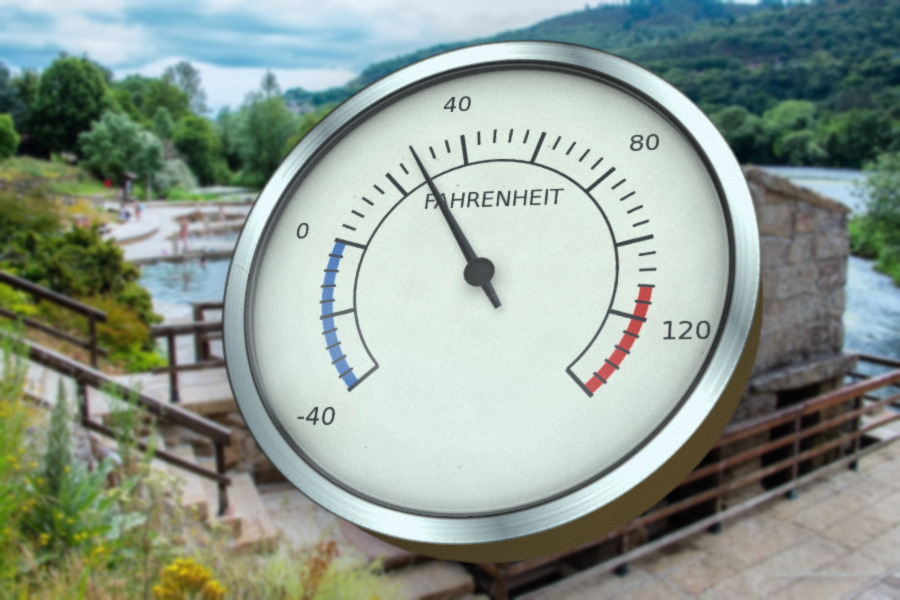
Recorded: °F 28
